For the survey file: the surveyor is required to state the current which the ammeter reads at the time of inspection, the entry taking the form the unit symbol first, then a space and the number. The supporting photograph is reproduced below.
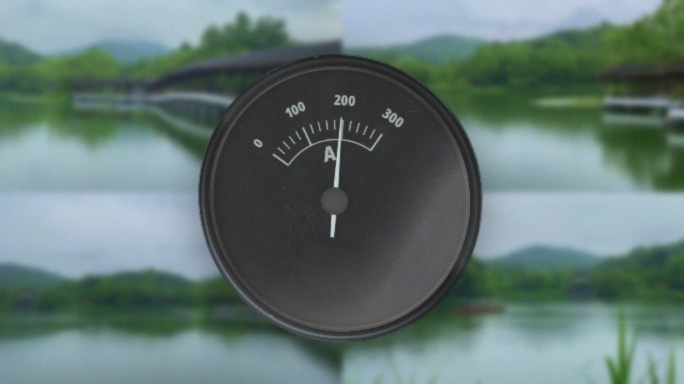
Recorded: A 200
